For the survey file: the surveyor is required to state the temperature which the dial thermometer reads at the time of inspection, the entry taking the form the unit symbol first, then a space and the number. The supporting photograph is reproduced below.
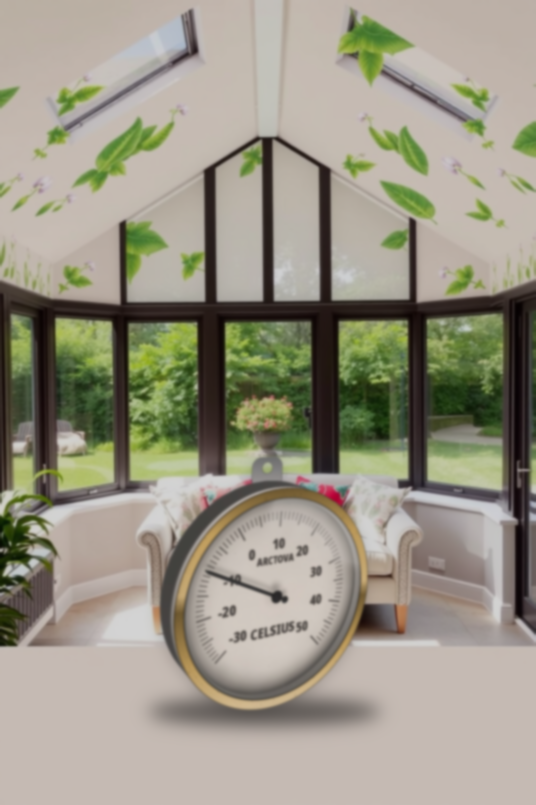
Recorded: °C -10
